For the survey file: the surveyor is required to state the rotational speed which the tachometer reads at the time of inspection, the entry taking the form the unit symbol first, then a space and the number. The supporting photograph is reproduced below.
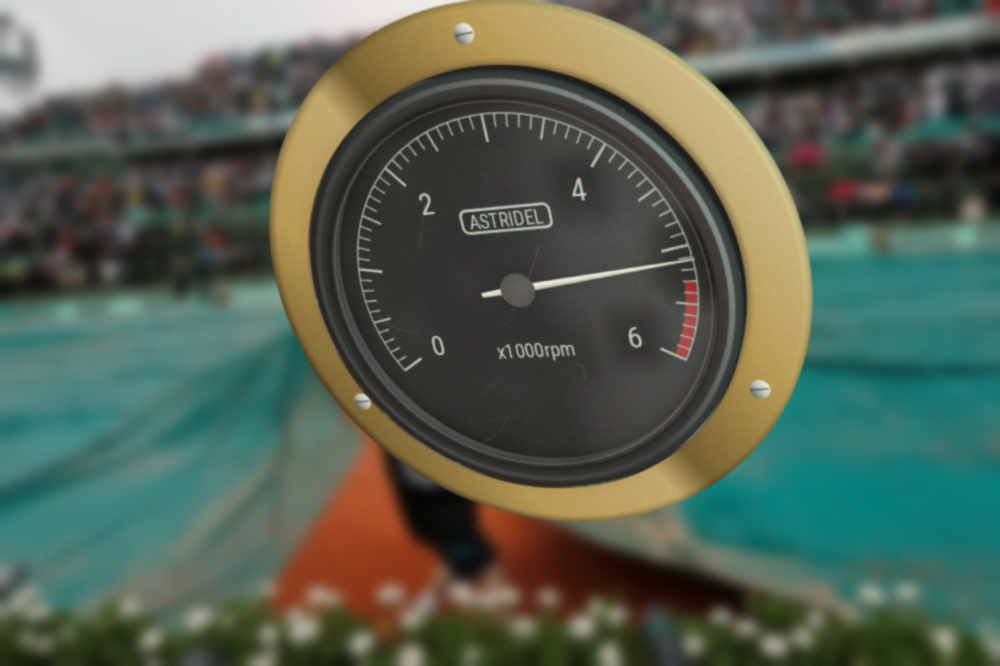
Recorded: rpm 5100
